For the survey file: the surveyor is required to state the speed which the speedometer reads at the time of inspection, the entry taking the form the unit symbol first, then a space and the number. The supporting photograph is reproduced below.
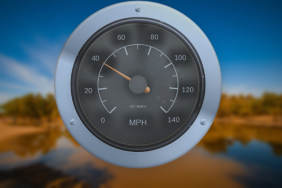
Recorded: mph 40
